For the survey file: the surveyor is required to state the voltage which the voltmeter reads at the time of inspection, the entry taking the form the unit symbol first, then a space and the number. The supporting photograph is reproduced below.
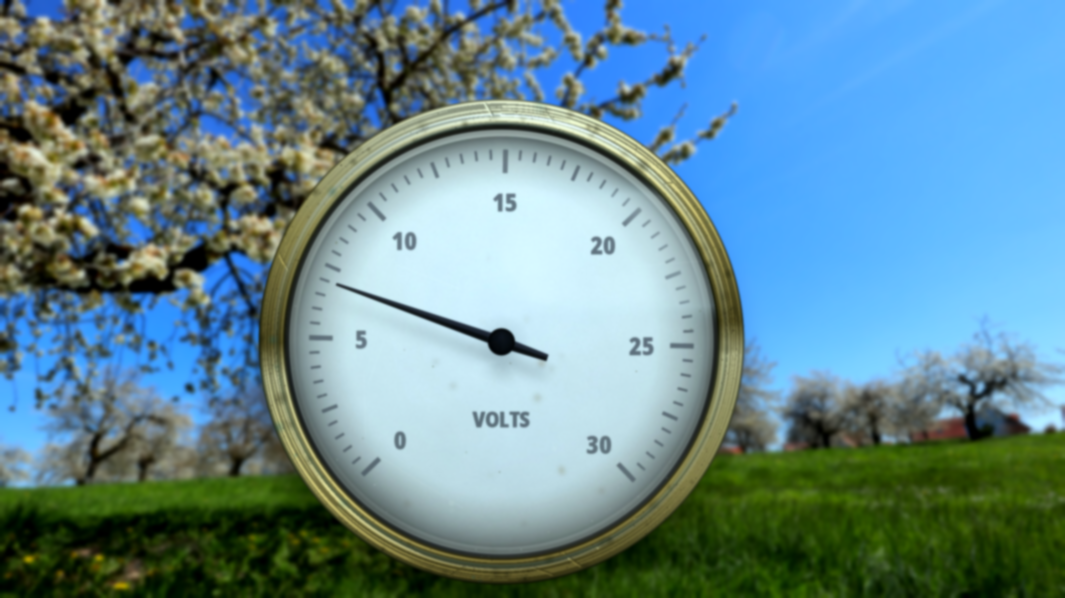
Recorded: V 7
